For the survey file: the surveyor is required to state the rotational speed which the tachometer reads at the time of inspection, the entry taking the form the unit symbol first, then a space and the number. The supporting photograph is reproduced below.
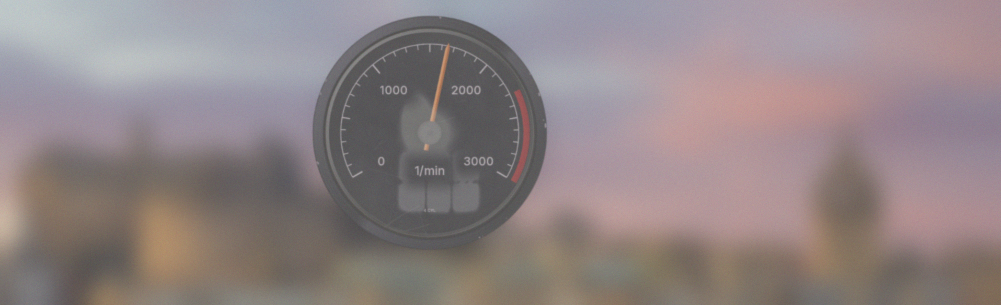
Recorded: rpm 1650
